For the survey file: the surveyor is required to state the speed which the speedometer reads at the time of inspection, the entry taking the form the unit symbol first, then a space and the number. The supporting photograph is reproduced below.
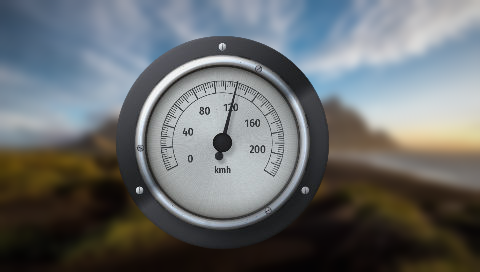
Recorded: km/h 120
